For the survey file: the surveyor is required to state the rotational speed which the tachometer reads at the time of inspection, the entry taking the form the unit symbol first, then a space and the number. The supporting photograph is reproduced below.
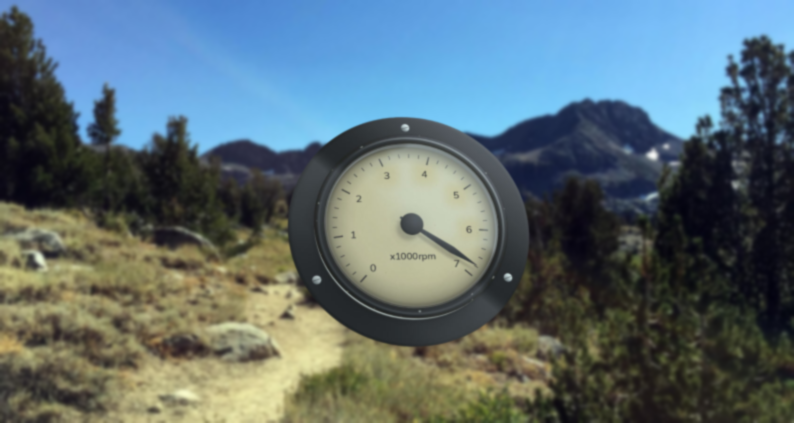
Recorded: rpm 6800
